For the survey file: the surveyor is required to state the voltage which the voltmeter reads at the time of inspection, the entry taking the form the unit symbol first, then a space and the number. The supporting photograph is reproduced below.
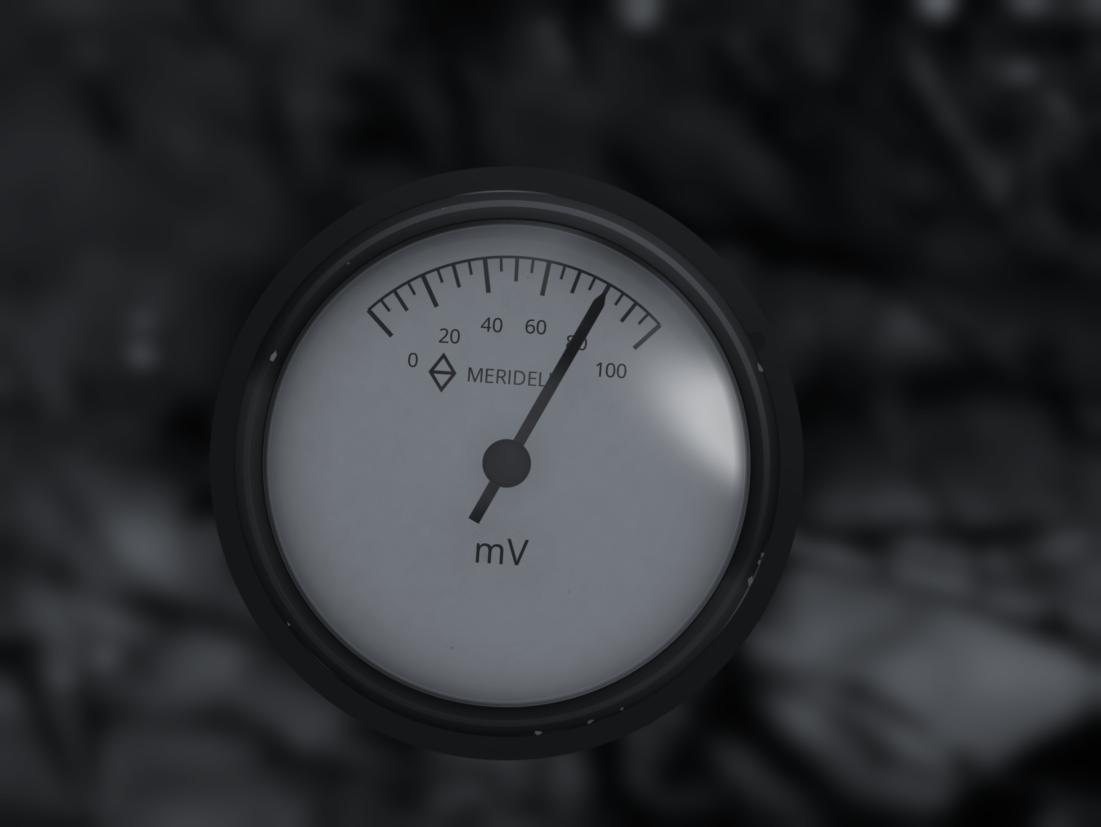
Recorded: mV 80
